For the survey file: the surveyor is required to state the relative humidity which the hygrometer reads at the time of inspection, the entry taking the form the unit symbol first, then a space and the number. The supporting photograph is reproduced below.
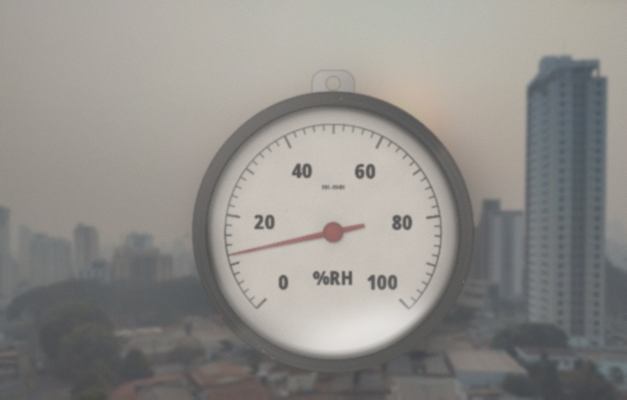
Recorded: % 12
